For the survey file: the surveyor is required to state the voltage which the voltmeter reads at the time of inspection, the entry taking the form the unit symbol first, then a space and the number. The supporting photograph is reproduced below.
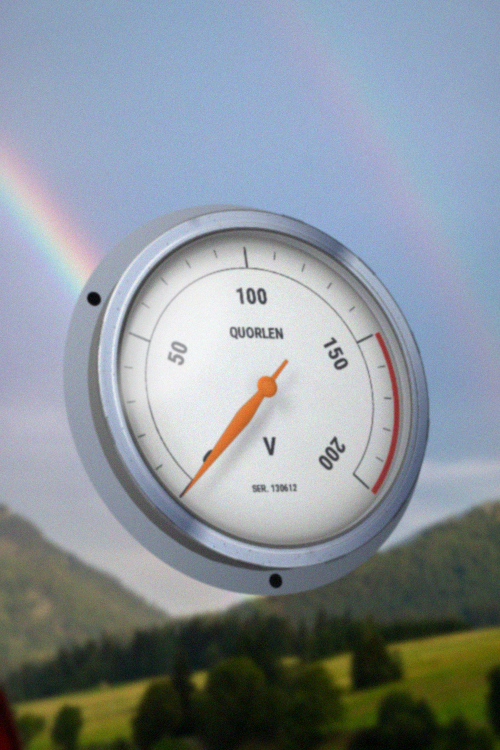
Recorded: V 0
